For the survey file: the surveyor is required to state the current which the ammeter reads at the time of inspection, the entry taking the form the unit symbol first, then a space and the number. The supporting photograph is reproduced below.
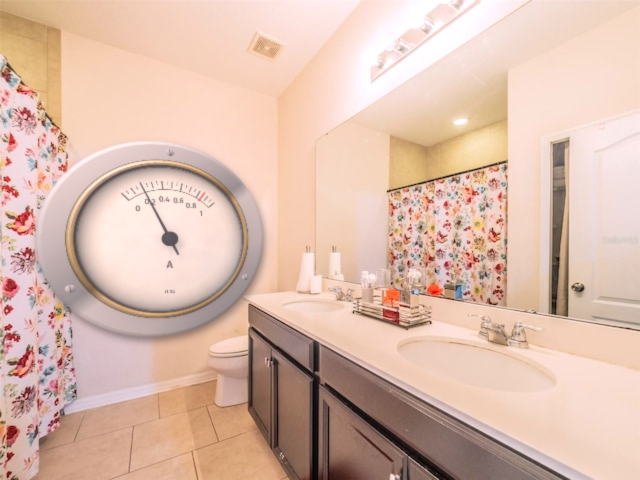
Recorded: A 0.2
